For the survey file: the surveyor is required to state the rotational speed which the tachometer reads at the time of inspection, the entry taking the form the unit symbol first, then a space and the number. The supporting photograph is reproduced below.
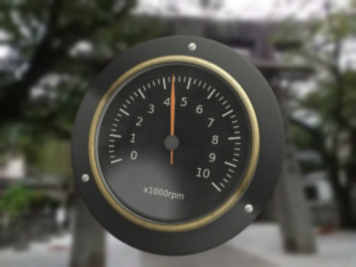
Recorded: rpm 4400
